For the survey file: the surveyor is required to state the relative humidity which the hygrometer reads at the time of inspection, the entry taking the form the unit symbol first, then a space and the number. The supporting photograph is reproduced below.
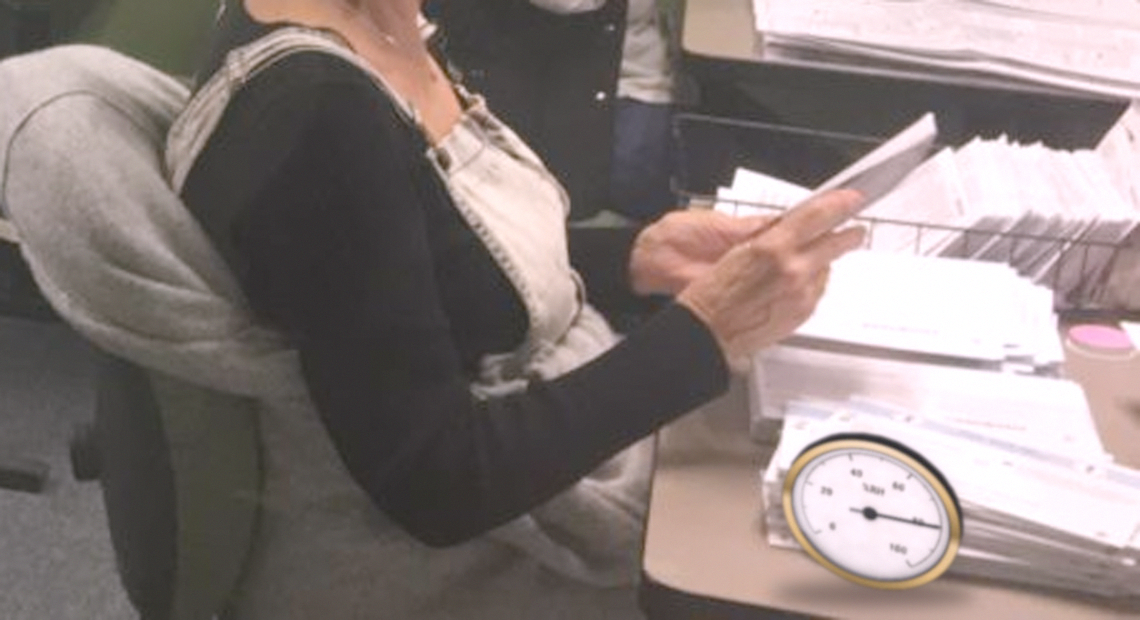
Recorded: % 80
